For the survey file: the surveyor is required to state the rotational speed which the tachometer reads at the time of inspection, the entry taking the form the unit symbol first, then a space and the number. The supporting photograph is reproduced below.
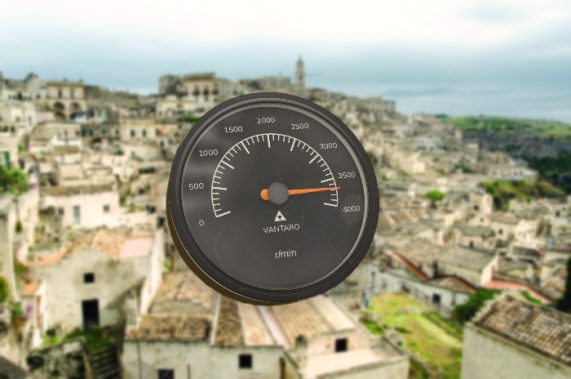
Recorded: rpm 3700
